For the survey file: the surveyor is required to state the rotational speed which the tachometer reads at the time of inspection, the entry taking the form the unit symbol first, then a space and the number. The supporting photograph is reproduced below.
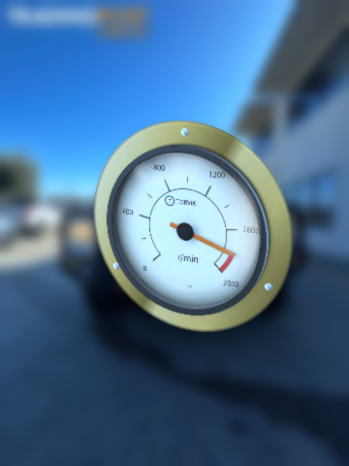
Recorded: rpm 1800
